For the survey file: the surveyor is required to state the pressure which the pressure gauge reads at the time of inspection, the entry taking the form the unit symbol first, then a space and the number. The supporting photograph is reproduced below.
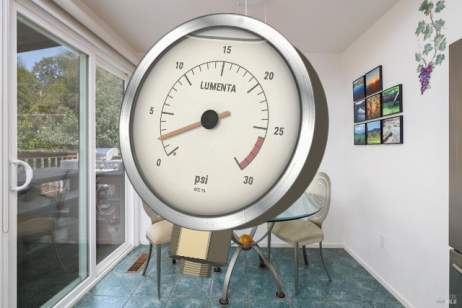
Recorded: psi 2
